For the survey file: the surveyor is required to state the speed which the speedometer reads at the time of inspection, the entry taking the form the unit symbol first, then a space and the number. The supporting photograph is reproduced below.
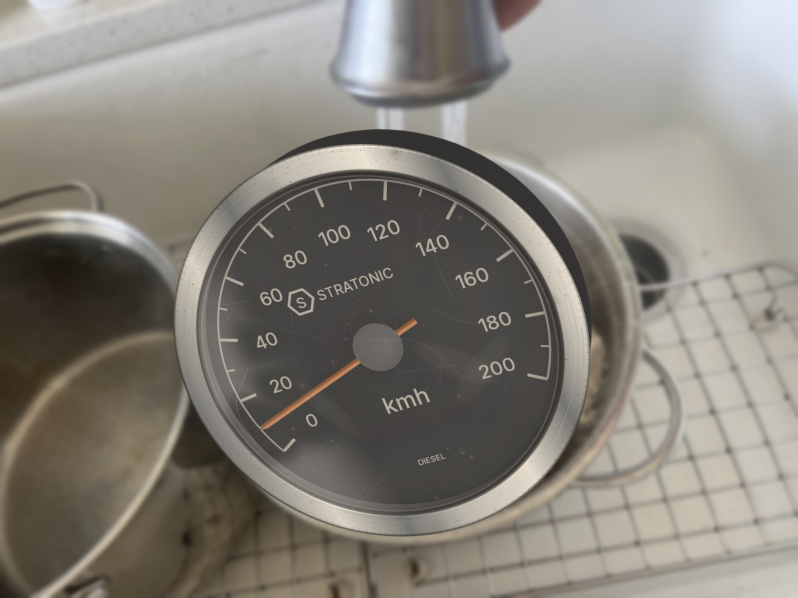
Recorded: km/h 10
